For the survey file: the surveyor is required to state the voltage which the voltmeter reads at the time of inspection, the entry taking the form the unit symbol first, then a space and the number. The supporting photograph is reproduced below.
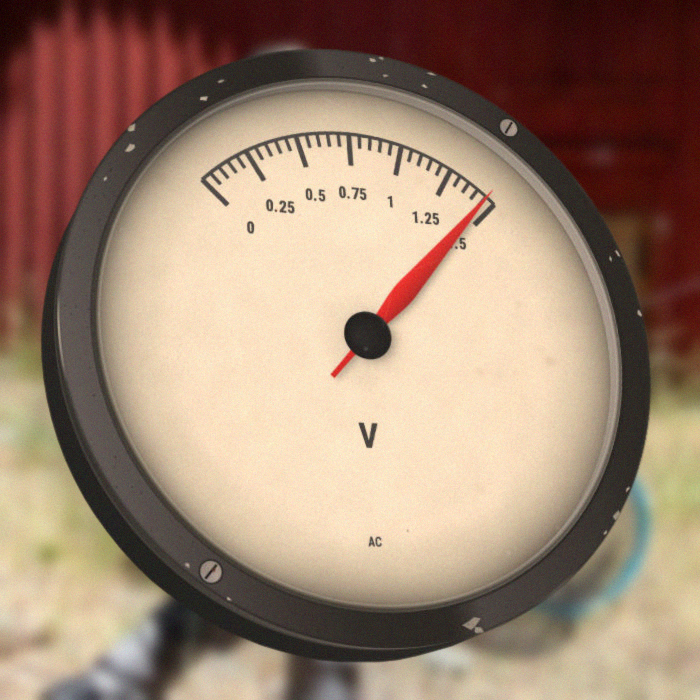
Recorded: V 1.45
